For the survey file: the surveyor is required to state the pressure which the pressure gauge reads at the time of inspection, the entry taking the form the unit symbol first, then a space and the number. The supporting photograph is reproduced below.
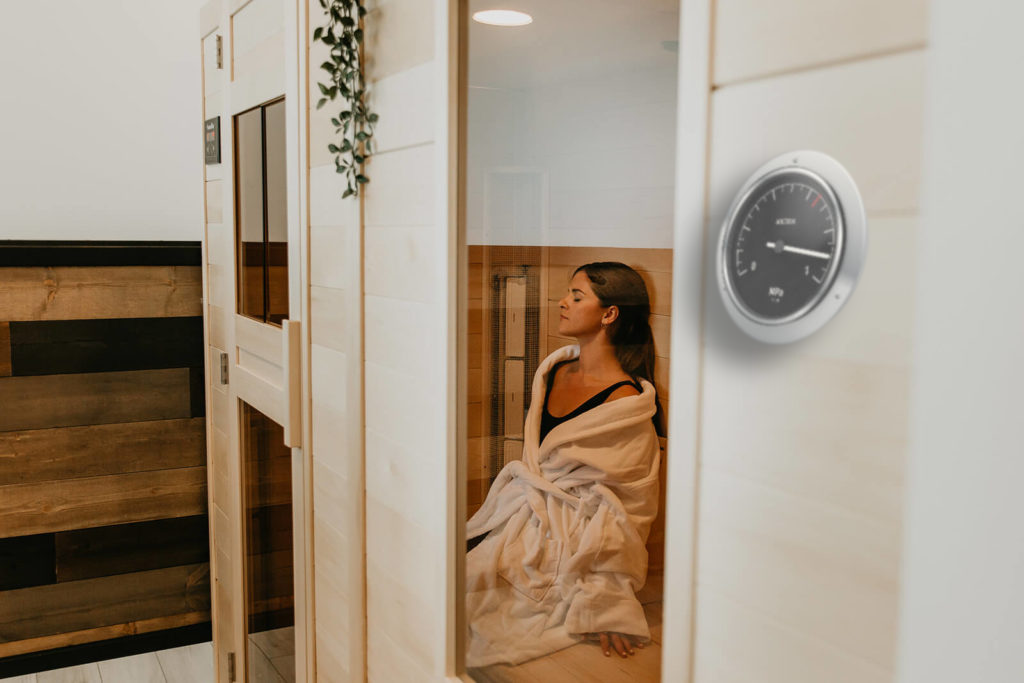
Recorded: MPa 0.9
